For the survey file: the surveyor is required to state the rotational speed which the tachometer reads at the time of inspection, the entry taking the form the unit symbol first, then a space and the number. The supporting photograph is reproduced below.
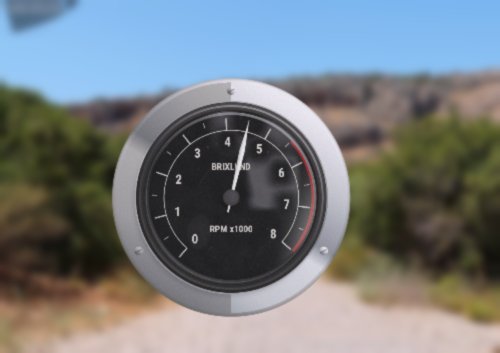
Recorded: rpm 4500
